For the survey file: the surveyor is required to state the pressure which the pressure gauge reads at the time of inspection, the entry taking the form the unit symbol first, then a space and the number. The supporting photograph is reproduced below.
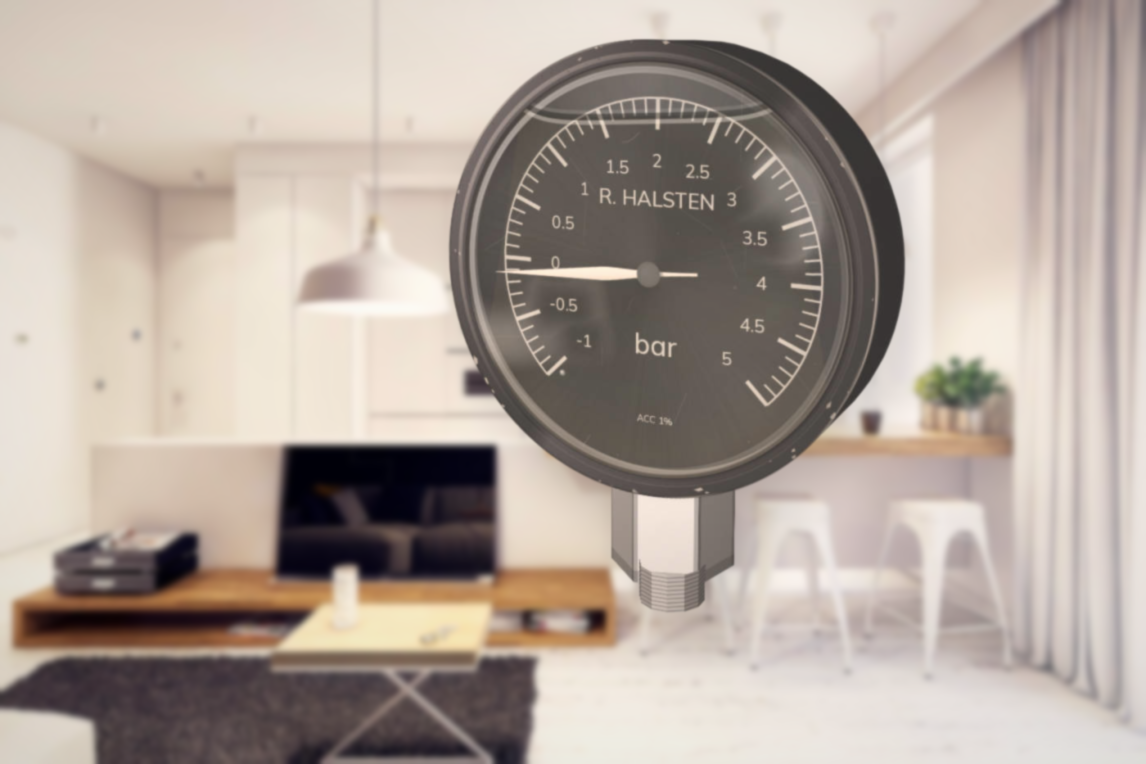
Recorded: bar -0.1
